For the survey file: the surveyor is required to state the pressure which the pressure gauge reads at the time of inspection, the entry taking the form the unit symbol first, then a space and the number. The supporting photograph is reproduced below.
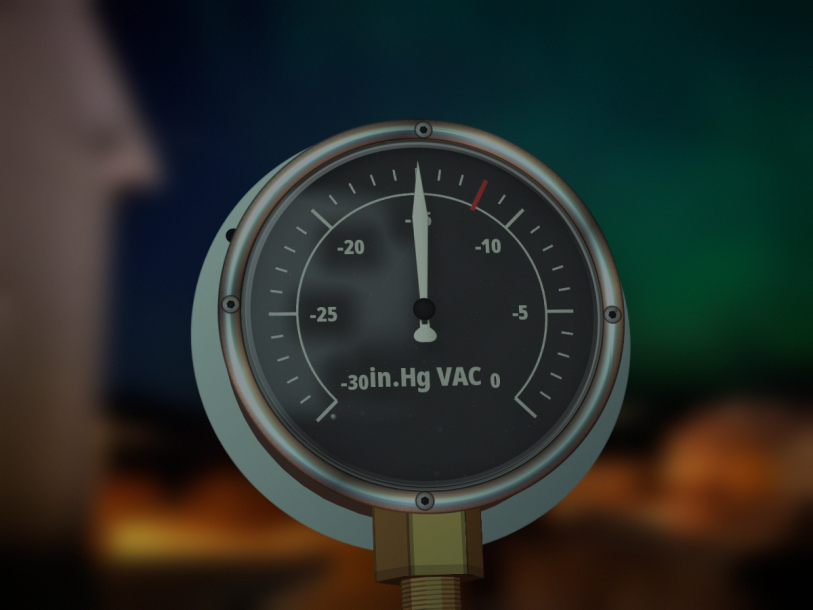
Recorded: inHg -15
